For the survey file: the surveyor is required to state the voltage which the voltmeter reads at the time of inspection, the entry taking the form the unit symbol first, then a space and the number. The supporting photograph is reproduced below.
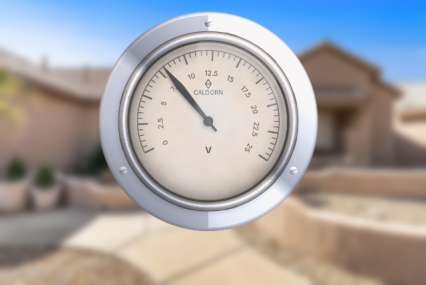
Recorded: V 8
